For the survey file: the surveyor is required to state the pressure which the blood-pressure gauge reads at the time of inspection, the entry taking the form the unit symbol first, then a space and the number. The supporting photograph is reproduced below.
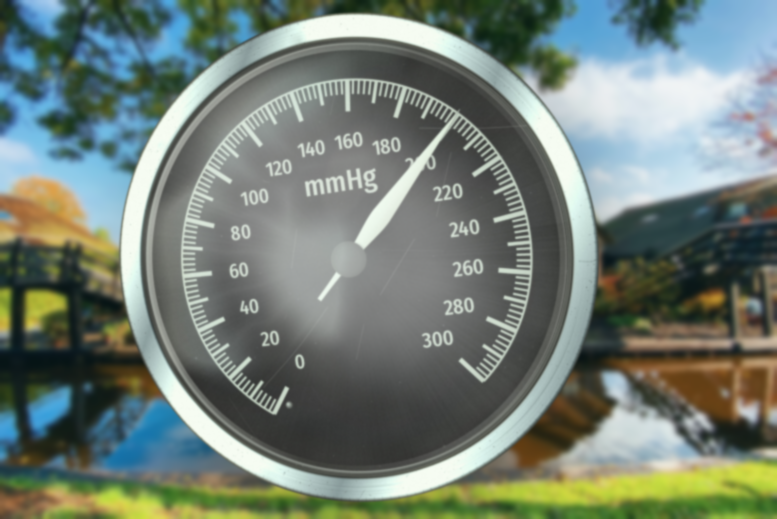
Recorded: mmHg 200
